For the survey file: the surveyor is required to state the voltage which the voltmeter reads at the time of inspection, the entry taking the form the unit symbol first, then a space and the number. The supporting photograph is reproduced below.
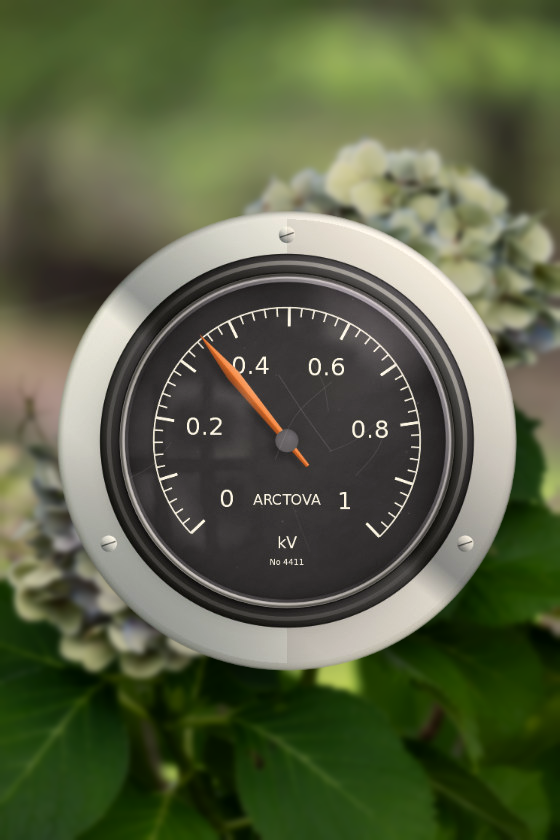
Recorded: kV 0.35
